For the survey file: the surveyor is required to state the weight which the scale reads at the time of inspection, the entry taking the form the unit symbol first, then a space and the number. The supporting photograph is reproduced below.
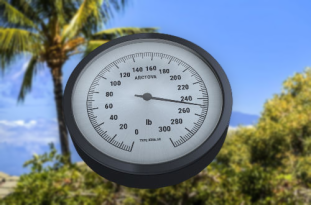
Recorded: lb 250
